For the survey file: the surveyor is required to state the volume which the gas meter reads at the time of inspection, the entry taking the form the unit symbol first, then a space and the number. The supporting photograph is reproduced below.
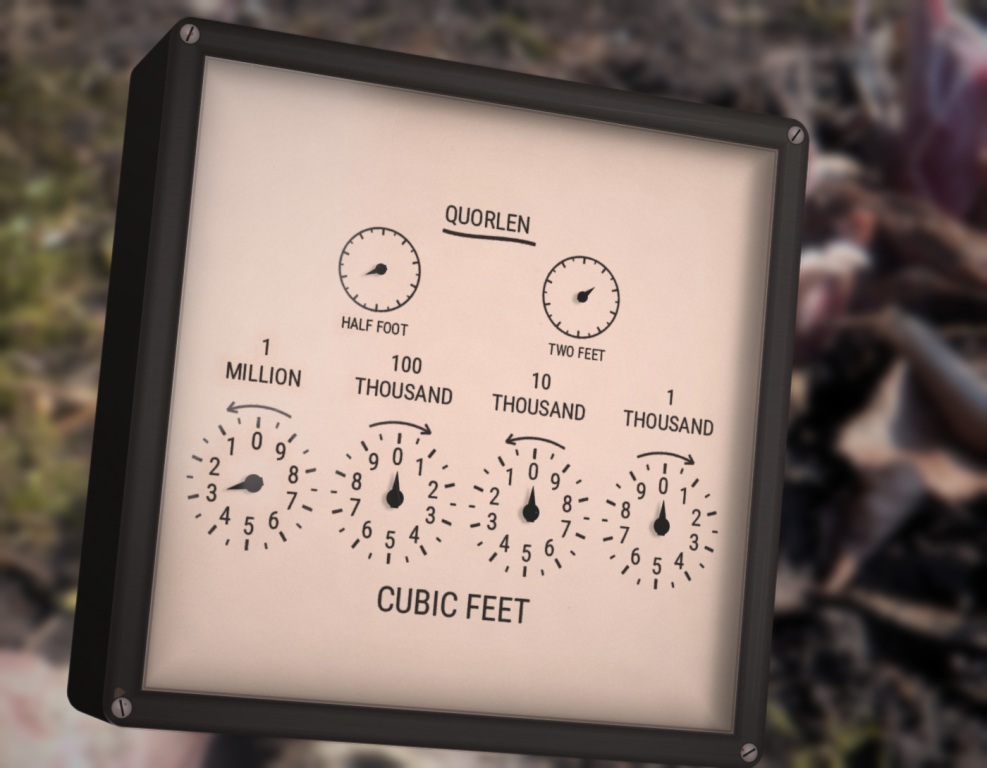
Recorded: ft³ 300000
